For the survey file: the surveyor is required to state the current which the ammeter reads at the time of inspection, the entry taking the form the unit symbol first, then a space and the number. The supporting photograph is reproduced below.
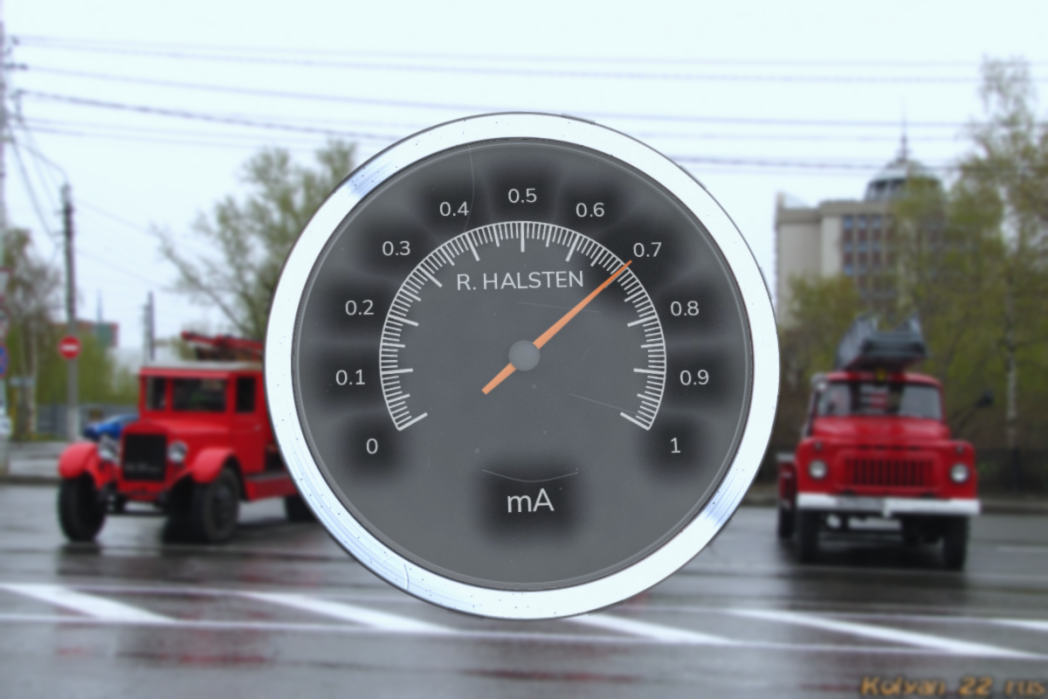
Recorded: mA 0.7
